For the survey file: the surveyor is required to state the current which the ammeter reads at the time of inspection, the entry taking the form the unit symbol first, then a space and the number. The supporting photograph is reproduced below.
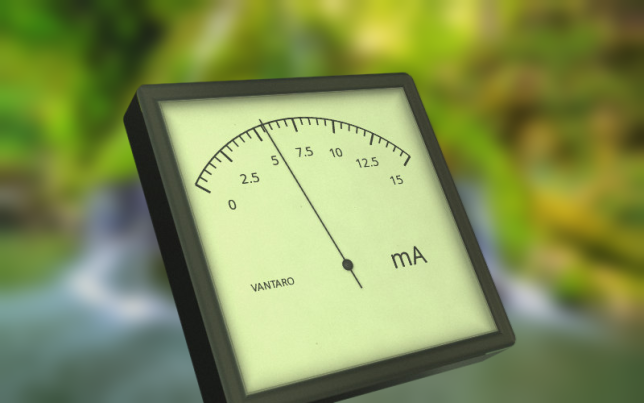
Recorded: mA 5.5
